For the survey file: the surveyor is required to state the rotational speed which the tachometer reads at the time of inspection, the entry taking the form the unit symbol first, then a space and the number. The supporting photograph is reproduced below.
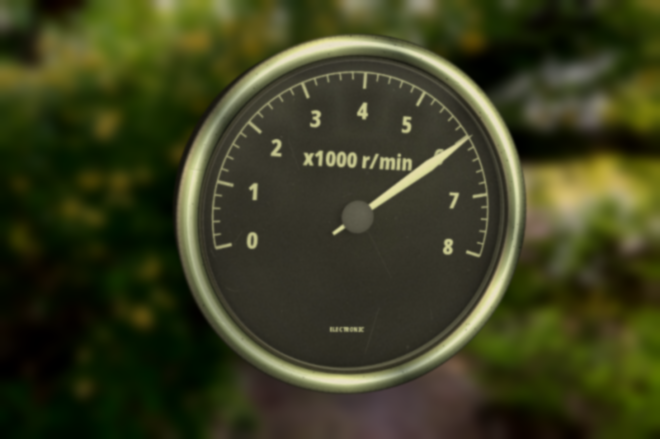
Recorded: rpm 6000
